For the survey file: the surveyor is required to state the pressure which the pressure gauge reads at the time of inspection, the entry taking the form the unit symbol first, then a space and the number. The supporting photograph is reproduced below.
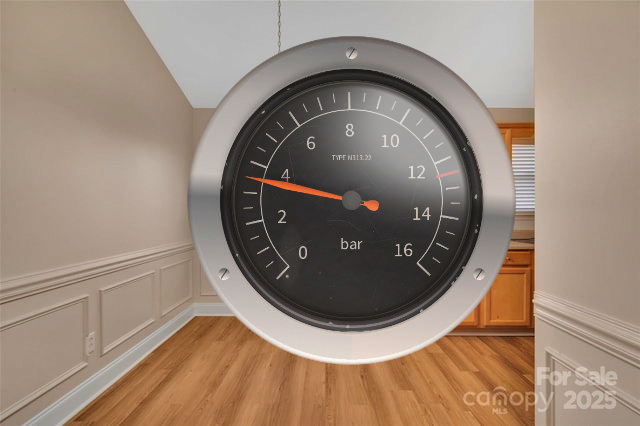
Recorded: bar 3.5
